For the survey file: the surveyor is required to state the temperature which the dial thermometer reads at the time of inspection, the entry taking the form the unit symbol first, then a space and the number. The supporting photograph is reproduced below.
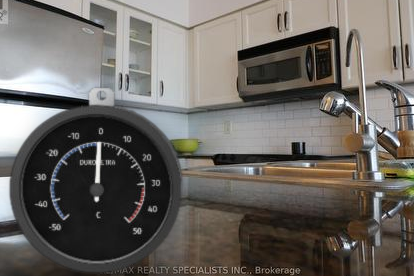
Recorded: °C 0
